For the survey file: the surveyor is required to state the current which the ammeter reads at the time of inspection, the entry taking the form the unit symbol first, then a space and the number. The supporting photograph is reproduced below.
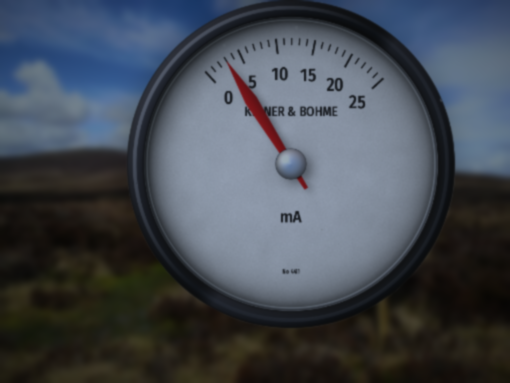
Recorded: mA 3
